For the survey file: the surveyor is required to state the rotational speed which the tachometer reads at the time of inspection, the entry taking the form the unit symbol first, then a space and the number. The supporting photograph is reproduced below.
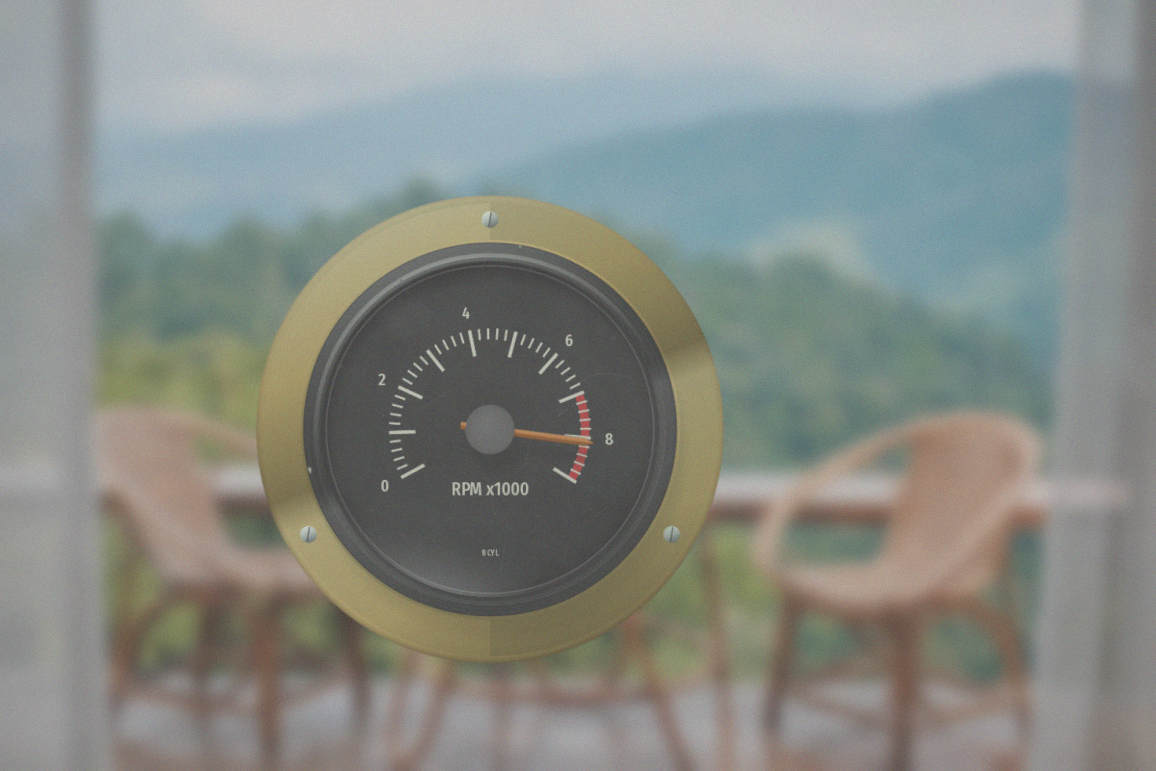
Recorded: rpm 8100
